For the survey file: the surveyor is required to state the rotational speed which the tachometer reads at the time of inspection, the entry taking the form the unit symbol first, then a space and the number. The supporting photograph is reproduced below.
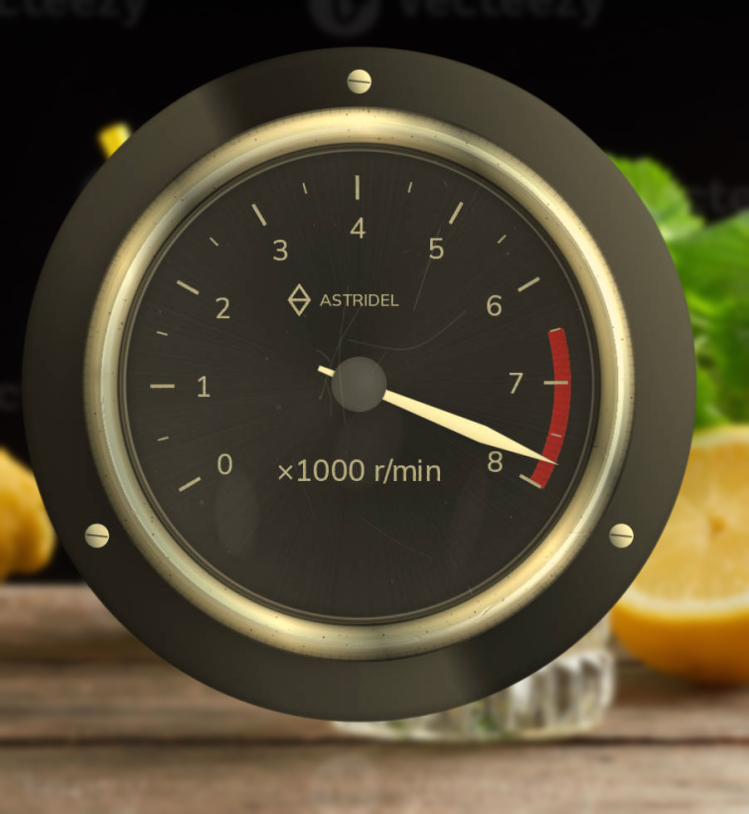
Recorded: rpm 7750
